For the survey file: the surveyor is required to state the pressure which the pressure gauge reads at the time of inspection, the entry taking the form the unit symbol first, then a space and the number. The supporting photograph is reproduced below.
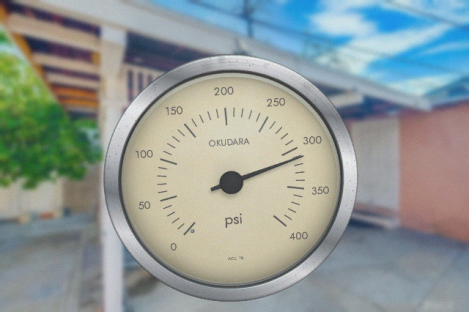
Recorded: psi 310
